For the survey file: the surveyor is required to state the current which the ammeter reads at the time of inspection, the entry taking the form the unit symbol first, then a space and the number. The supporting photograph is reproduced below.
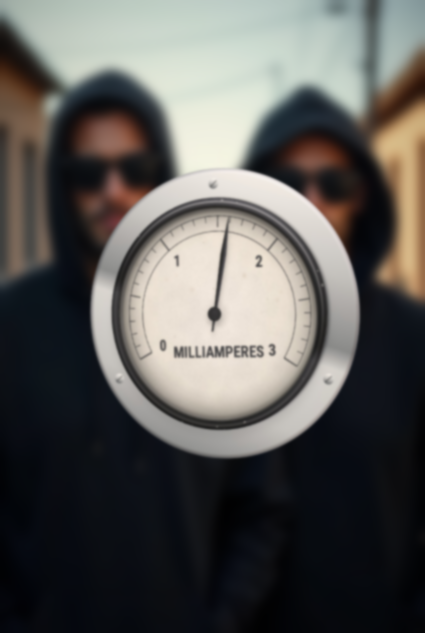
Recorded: mA 1.6
